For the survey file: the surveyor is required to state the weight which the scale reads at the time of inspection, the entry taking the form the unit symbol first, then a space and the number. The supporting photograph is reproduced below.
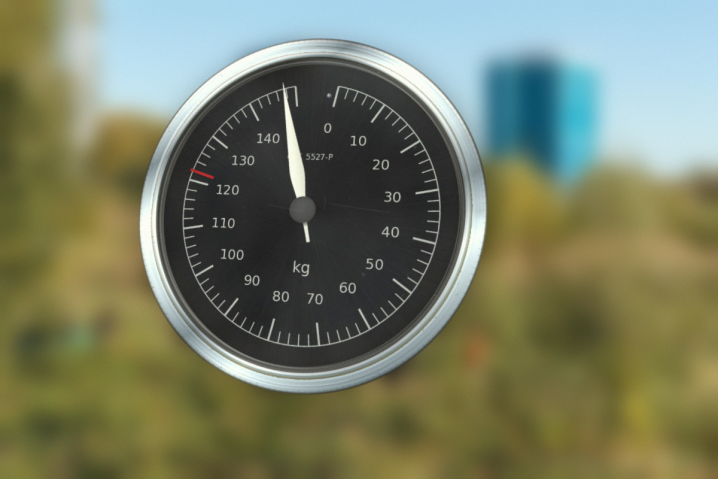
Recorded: kg 148
